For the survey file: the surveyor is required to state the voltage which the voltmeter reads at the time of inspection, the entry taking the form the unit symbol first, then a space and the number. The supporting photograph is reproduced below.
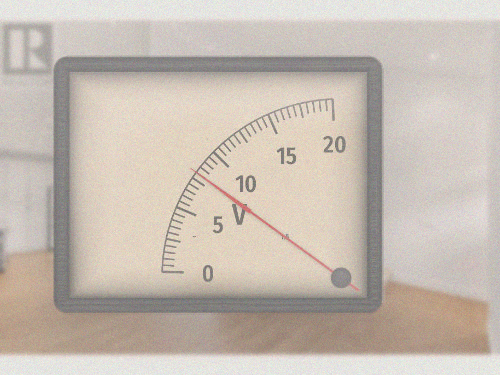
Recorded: V 8
